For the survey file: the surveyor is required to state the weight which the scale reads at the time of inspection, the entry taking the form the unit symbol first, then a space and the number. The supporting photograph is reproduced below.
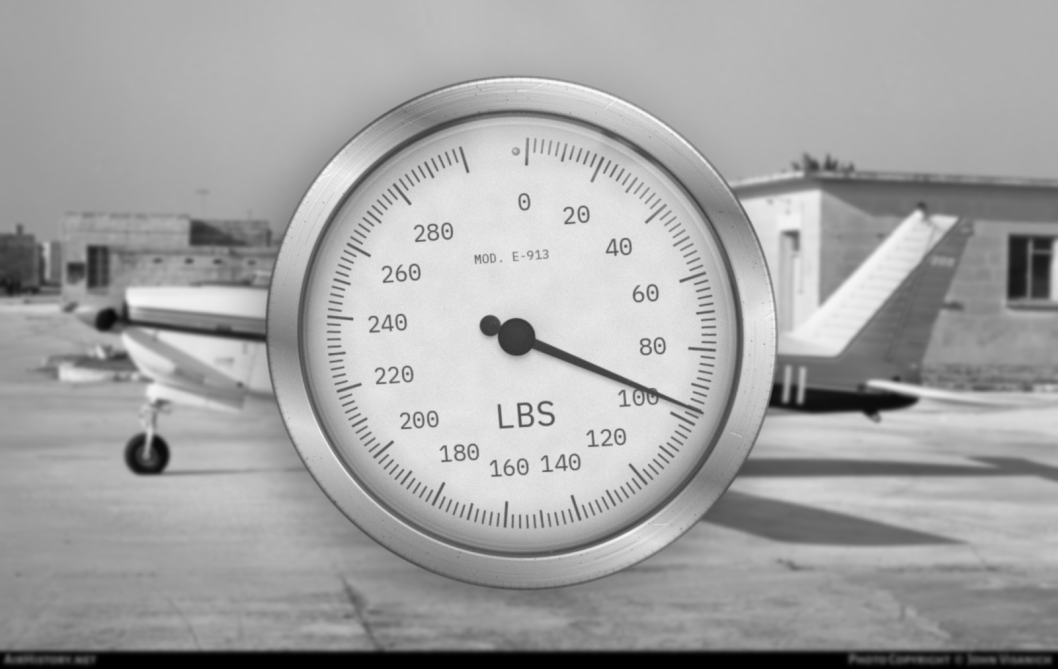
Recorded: lb 96
